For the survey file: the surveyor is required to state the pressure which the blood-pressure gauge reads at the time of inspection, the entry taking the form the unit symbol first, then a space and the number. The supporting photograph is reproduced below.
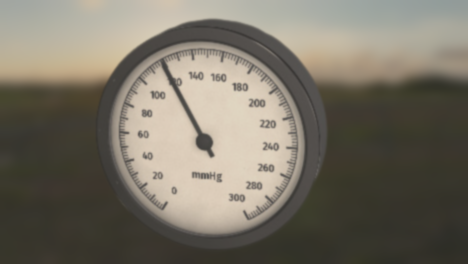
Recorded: mmHg 120
